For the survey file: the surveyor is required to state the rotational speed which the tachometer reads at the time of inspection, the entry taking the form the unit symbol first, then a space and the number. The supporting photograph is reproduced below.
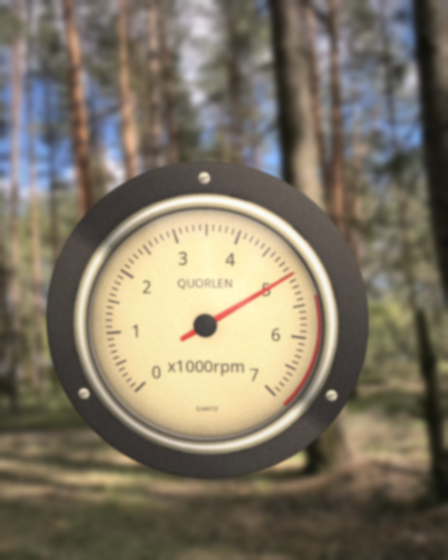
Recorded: rpm 5000
